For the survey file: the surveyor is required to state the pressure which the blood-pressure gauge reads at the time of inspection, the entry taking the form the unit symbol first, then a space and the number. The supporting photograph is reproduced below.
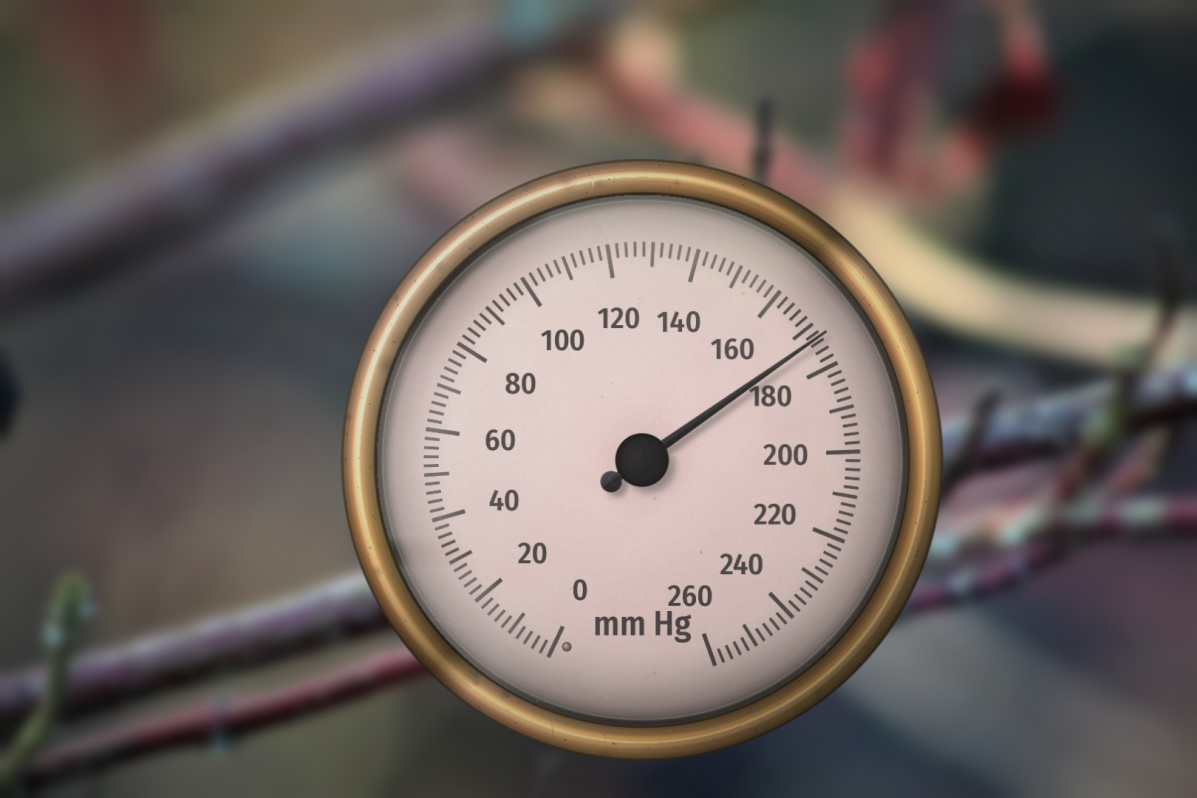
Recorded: mmHg 173
